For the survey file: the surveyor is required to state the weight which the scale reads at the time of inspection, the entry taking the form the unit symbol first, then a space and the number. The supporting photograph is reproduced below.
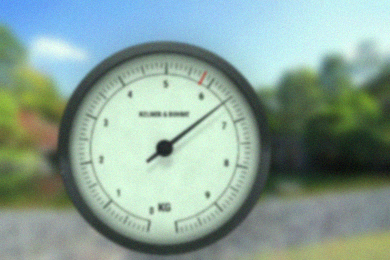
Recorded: kg 6.5
